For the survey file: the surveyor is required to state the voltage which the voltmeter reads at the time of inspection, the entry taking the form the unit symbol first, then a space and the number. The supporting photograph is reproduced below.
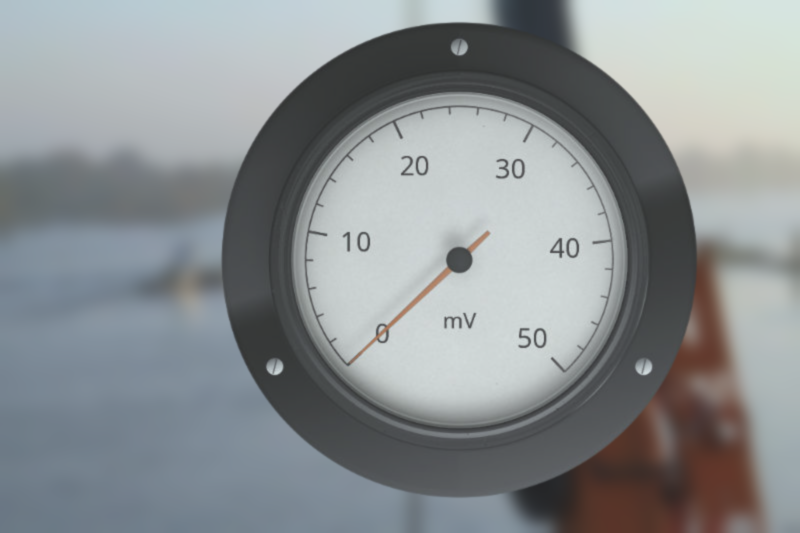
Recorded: mV 0
